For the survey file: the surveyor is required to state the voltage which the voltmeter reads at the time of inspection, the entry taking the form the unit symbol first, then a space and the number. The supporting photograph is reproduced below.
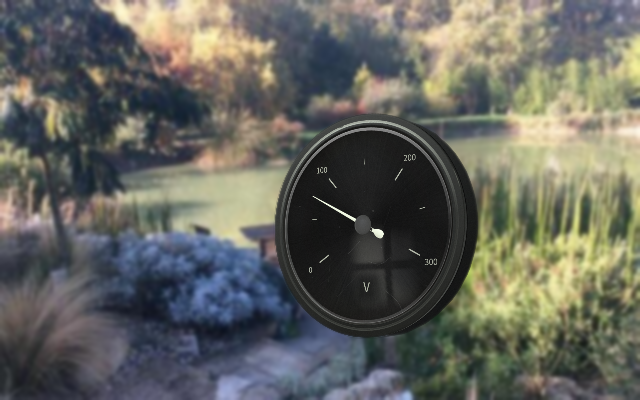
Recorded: V 75
